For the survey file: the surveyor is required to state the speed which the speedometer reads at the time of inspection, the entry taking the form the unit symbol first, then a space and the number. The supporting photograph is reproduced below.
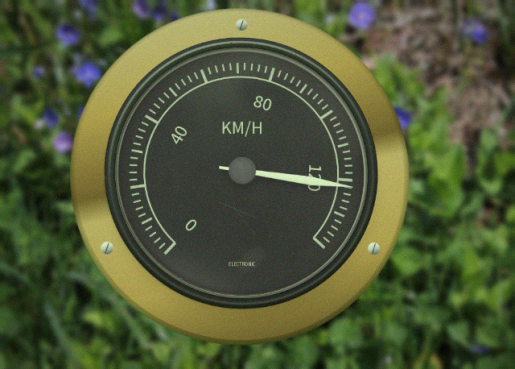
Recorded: km/h 122
